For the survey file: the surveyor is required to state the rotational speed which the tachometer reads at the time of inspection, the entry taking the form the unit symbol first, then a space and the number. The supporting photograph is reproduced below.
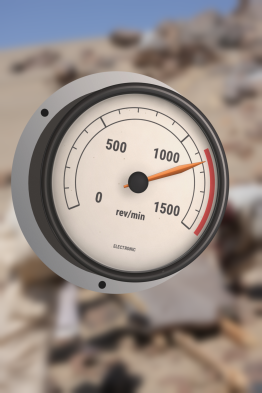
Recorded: rpm 1150
